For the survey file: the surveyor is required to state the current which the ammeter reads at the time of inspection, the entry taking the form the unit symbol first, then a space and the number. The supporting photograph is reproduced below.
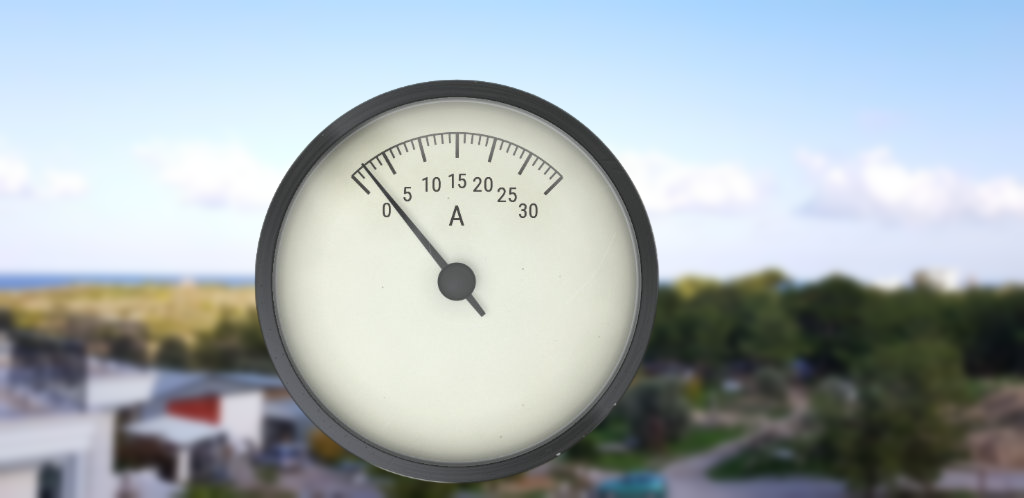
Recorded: A 2
